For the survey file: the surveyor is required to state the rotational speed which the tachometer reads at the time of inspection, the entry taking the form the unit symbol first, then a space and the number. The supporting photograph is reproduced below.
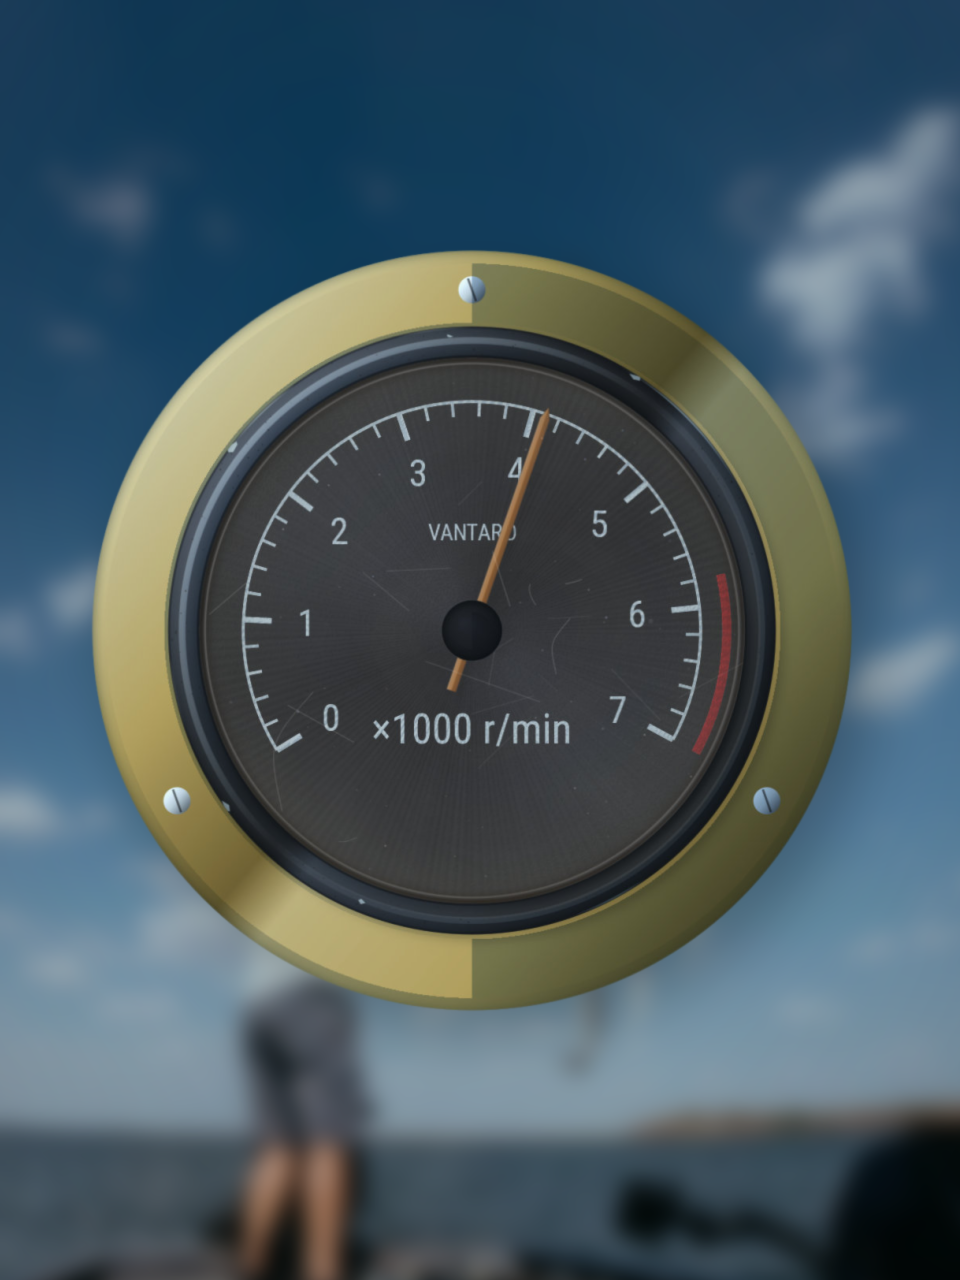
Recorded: rpm 4100
